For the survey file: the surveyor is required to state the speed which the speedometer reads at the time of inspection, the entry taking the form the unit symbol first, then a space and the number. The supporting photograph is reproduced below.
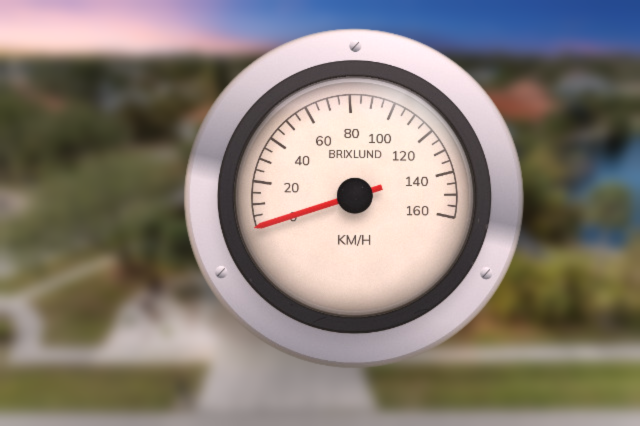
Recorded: km/h 0
